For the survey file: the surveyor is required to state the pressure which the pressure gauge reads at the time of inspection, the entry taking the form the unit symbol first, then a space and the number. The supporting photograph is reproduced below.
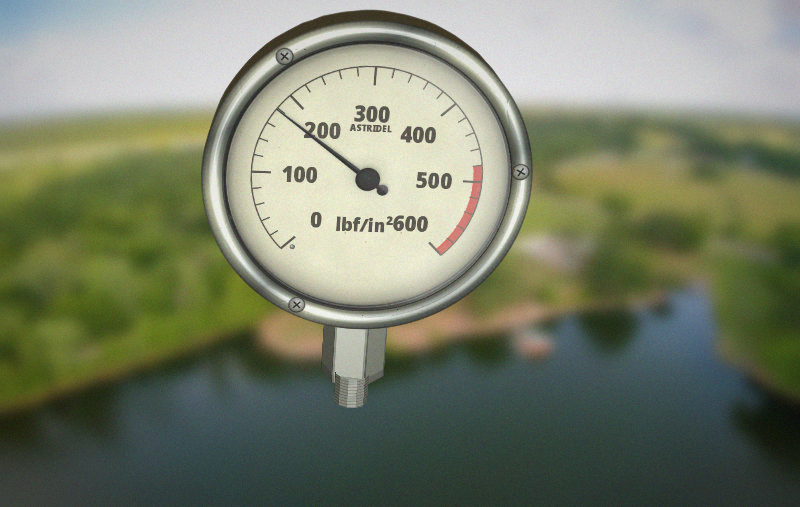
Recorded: psi 180
